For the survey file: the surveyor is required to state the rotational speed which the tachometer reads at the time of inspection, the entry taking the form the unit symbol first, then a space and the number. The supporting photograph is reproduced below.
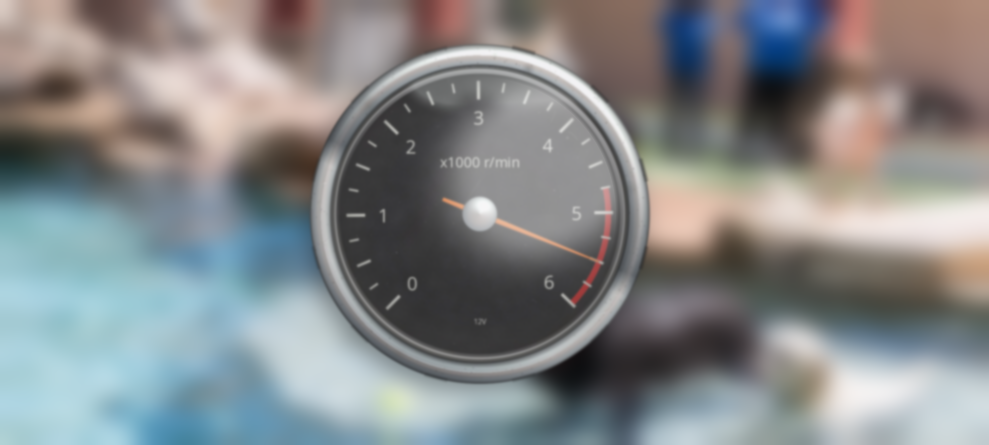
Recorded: rpm 5500
